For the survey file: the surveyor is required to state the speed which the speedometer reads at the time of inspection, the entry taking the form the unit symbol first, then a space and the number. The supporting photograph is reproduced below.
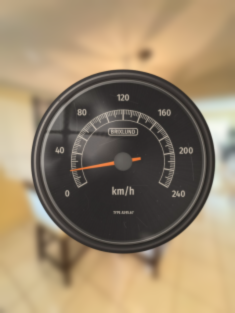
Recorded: km/h 20
